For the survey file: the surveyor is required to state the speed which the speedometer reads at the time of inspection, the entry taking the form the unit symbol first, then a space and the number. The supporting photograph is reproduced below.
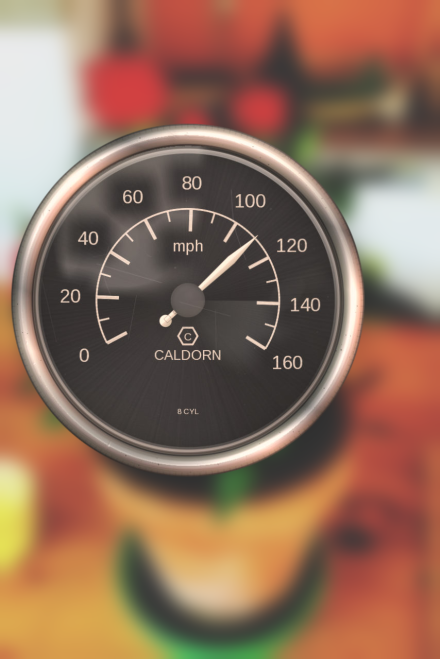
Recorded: mph 110
